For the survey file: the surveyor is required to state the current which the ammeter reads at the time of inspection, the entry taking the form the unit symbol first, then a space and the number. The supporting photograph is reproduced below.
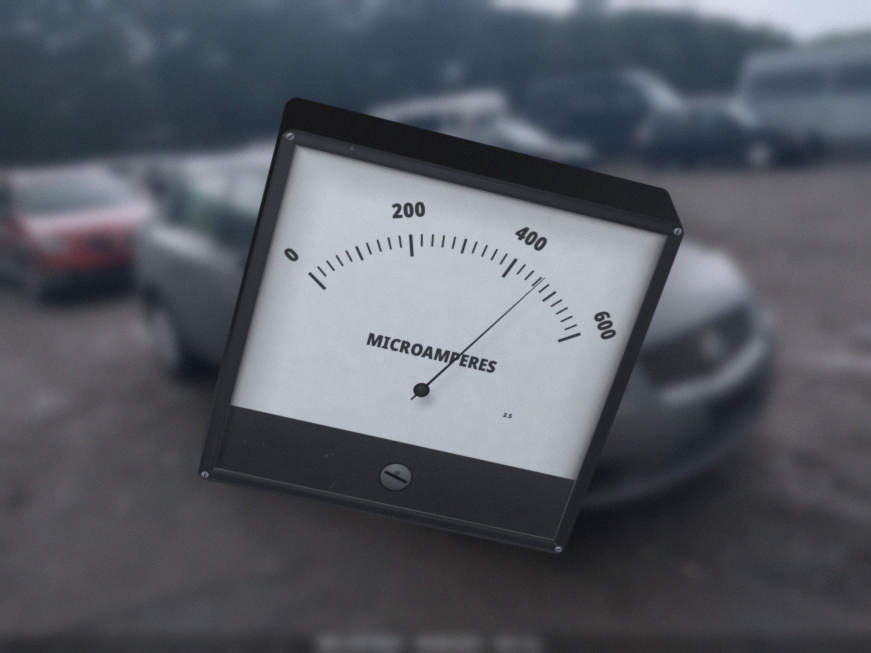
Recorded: µA 460
